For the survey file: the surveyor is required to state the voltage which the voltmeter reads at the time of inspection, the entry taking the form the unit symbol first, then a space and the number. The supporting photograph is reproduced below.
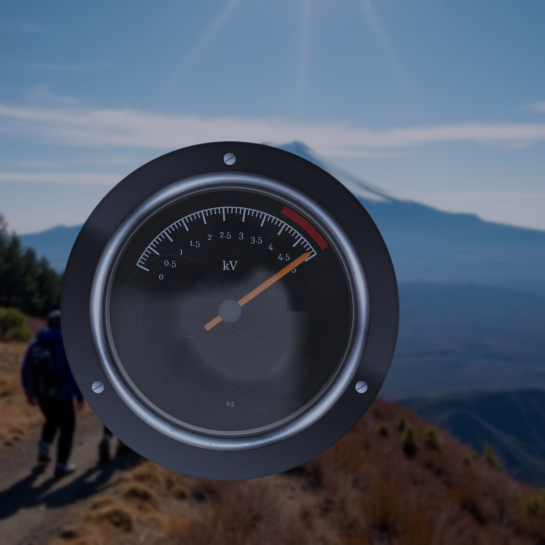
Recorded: kV 4.9
